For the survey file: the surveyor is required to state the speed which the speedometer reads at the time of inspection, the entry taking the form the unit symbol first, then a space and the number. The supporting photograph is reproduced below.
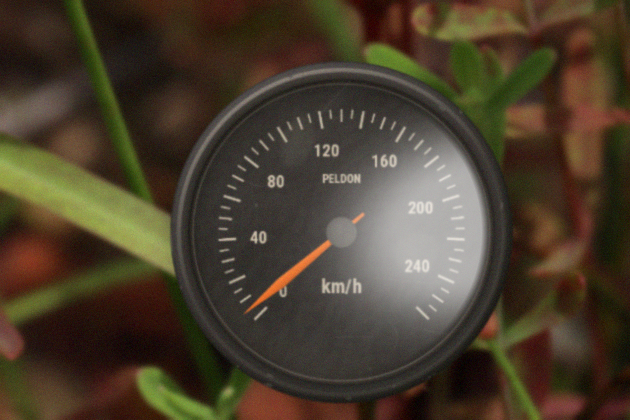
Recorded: km/h 5
